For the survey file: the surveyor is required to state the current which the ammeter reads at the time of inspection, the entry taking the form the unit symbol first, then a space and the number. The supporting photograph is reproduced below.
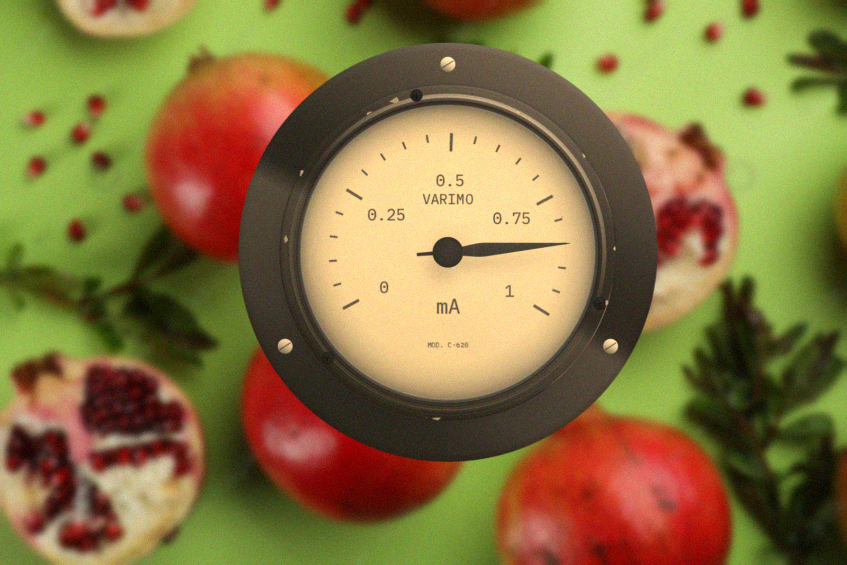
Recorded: mA 0.85
